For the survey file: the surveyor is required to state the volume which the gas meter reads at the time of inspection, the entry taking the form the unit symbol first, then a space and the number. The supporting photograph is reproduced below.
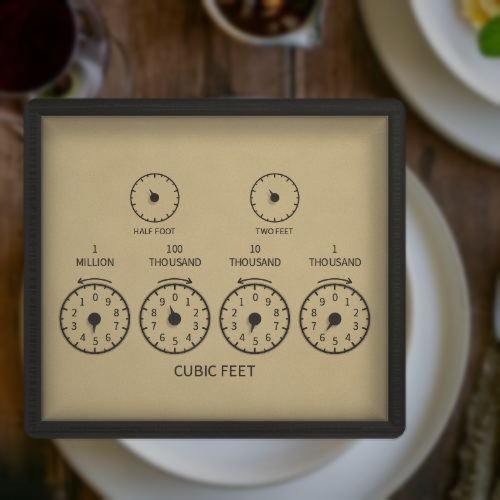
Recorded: ft³ 494600
